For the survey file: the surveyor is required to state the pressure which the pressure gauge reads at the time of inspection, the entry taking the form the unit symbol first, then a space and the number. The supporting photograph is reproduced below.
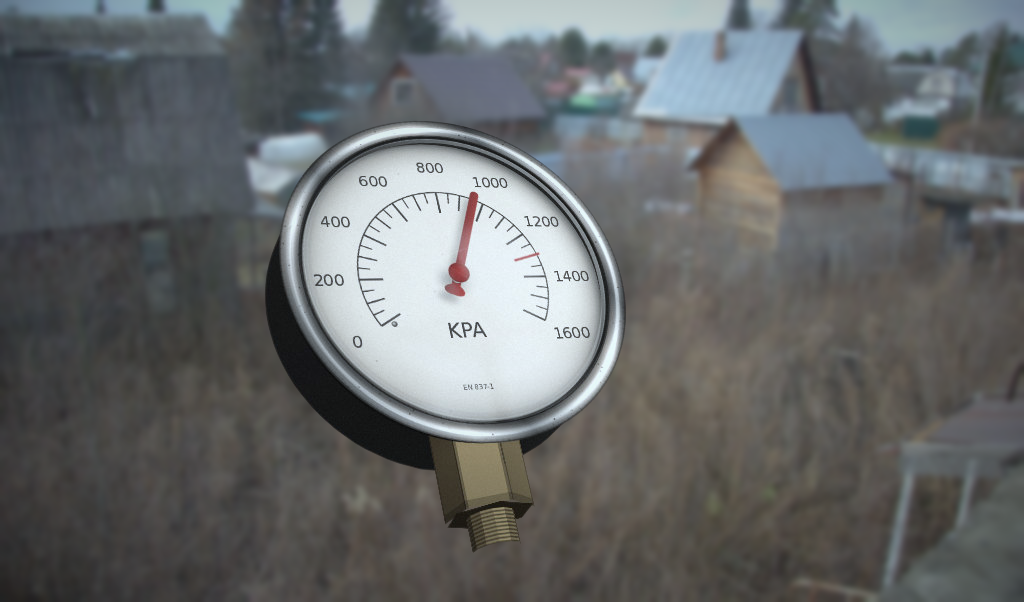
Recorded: kPa 950
